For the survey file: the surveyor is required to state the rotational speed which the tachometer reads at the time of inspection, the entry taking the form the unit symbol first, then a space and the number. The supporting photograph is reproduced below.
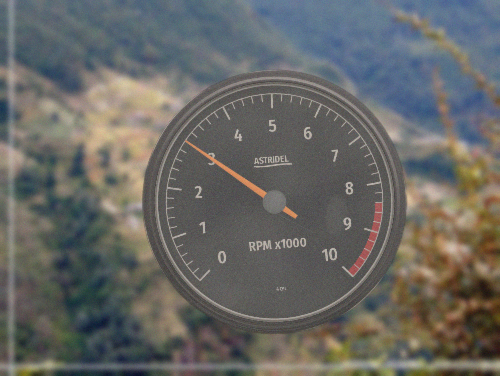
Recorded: rpm 3000
